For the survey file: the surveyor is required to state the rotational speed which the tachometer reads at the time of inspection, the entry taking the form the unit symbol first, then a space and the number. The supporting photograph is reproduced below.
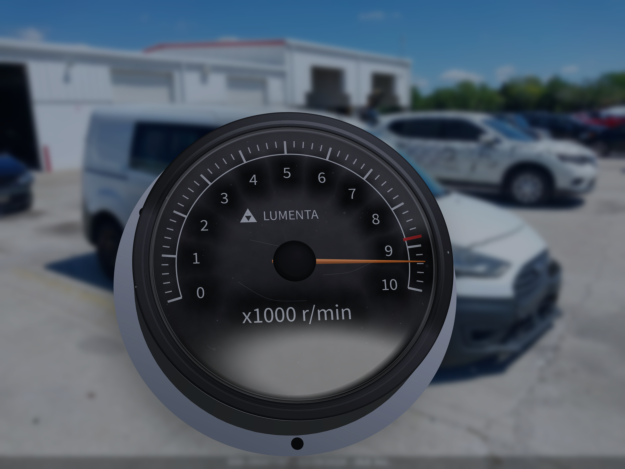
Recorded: rpm 9400
